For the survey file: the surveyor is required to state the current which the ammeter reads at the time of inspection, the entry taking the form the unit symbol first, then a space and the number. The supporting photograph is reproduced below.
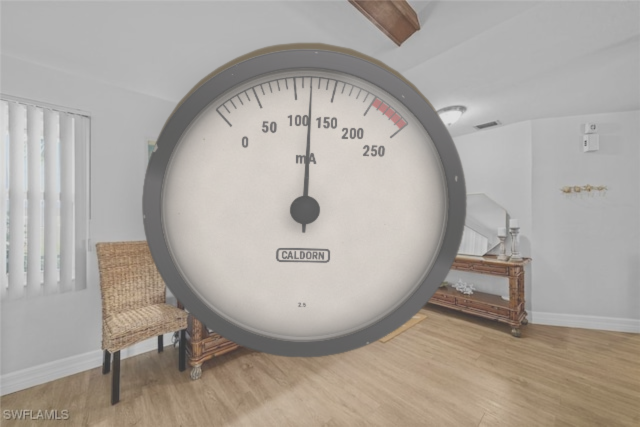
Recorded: mA 120
